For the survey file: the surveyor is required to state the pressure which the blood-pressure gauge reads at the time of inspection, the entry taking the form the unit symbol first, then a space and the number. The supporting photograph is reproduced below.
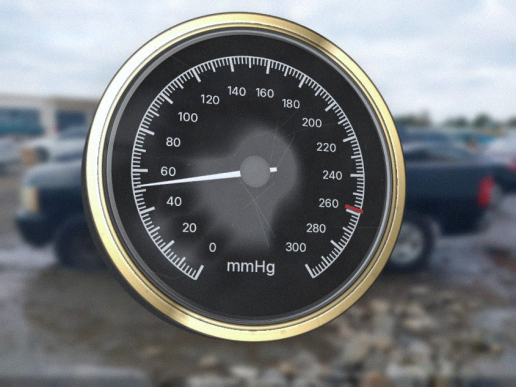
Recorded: mmHg 52
